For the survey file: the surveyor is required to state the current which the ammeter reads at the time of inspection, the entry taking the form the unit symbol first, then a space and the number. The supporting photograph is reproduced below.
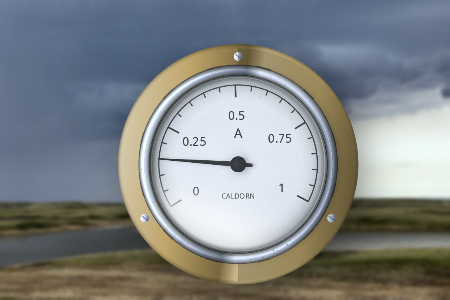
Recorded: A 0.15
